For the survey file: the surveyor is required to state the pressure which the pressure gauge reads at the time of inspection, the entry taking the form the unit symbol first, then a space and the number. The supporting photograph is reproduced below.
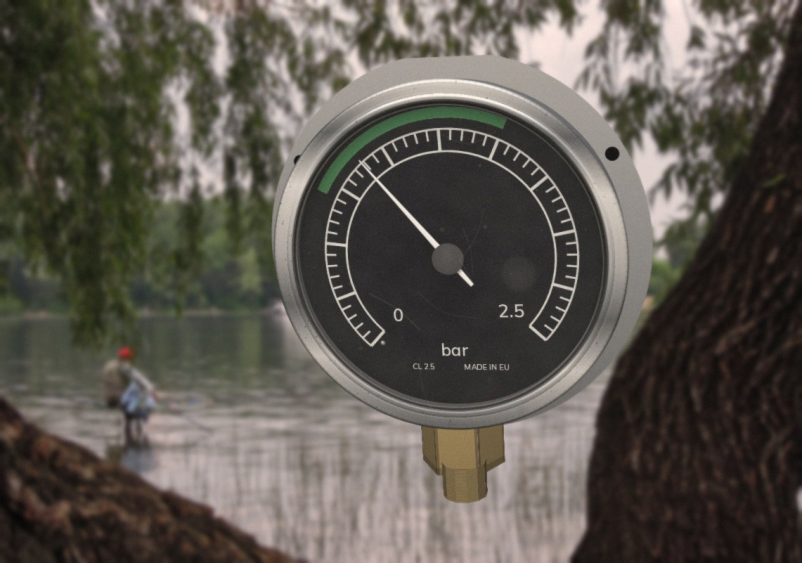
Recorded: bar 0.9
